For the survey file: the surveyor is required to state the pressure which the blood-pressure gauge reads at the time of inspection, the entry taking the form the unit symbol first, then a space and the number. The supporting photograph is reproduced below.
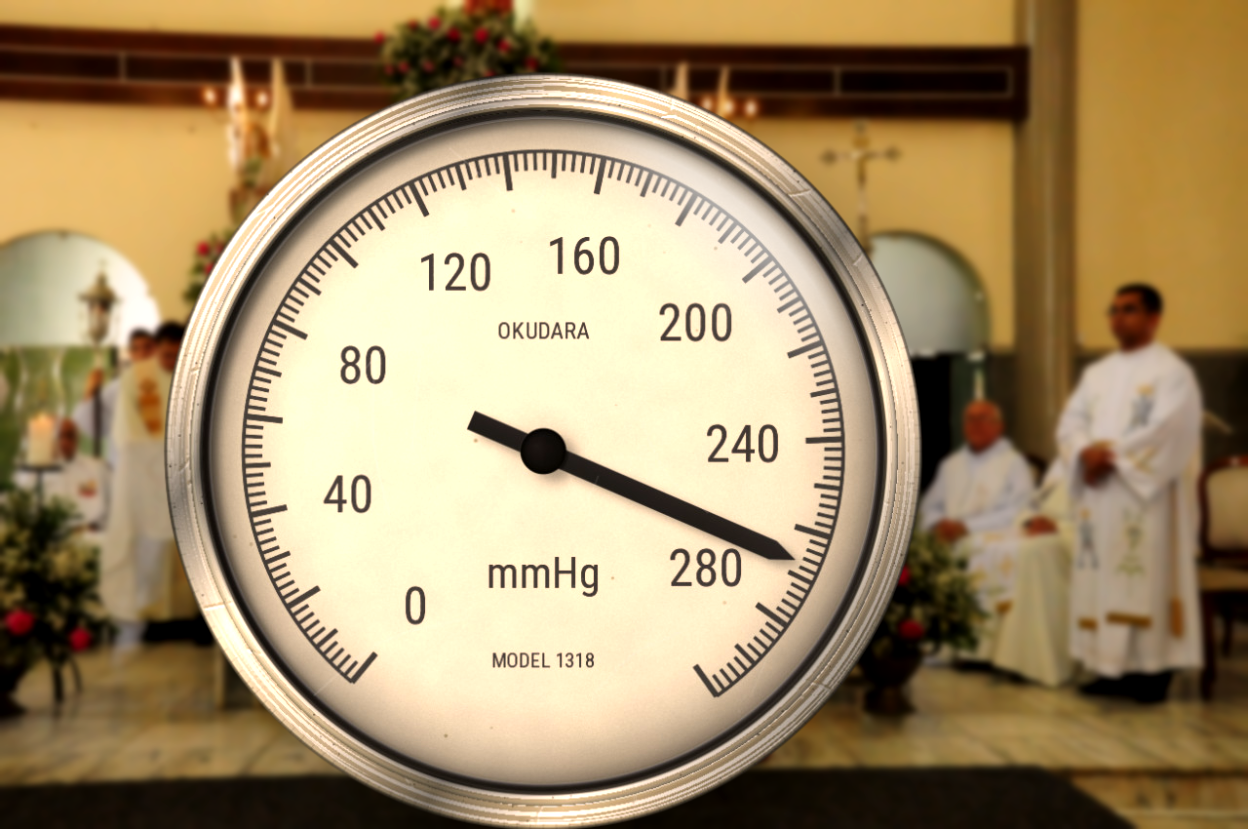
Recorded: mmHg 267
